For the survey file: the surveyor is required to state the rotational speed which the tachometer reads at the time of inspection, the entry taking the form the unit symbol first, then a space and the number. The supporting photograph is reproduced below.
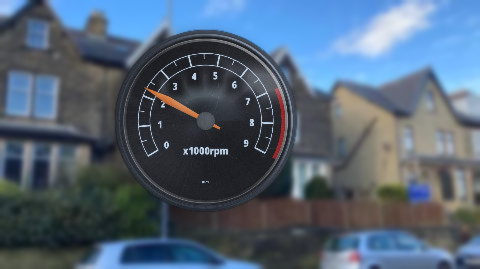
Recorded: rpm 2250
